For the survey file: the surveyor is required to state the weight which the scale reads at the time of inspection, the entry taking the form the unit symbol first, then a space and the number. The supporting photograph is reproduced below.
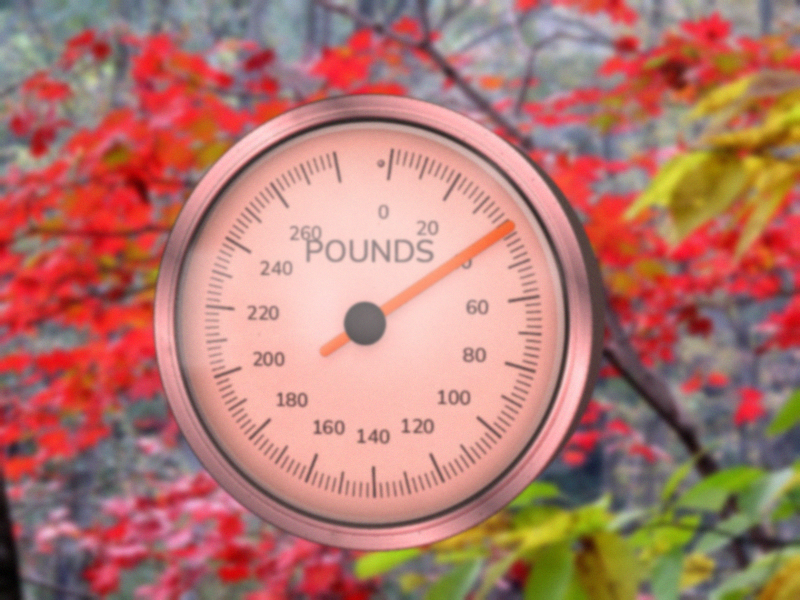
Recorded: lb 40
